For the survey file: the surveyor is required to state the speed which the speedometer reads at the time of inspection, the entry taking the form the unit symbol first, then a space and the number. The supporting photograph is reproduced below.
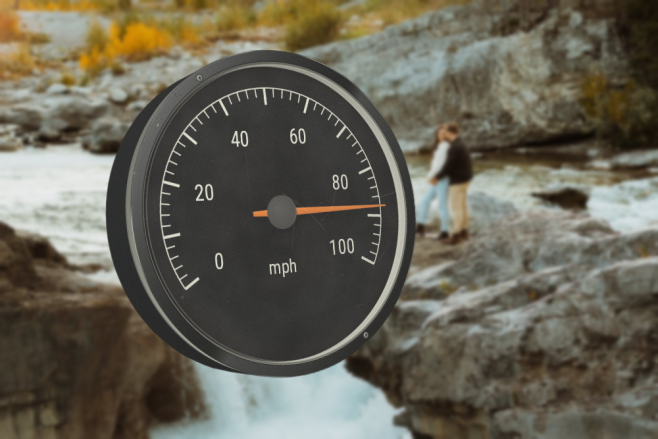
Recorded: mph 88
